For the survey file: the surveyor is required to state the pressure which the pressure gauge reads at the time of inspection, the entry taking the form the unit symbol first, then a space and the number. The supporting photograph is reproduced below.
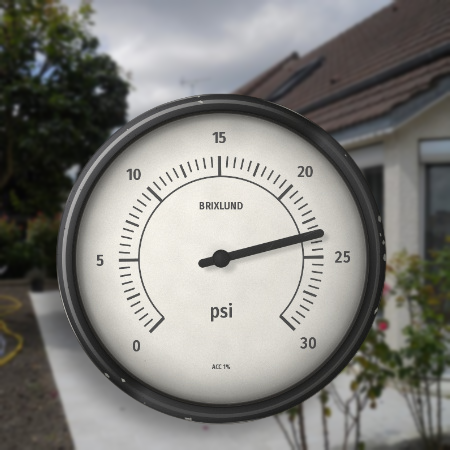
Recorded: psi 23.5
